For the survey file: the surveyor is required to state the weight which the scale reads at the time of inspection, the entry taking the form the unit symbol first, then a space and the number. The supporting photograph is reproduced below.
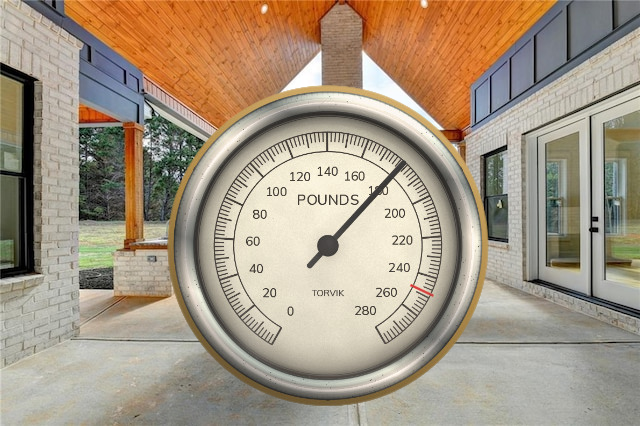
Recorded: lb 180
